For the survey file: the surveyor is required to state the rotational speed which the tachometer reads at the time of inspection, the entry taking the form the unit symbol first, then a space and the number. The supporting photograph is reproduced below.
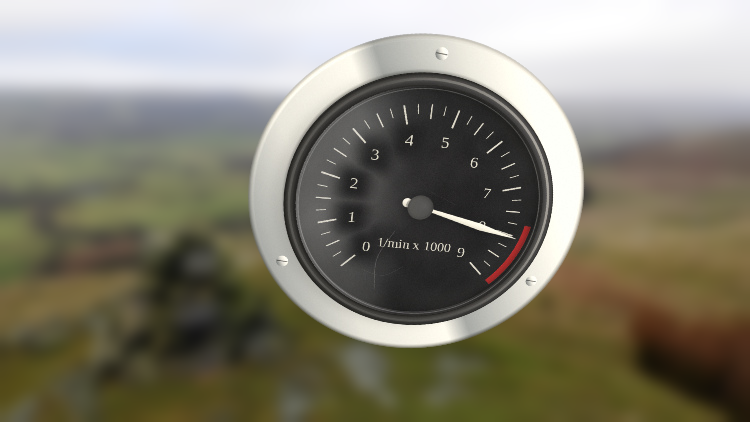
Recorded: rpm 8000
